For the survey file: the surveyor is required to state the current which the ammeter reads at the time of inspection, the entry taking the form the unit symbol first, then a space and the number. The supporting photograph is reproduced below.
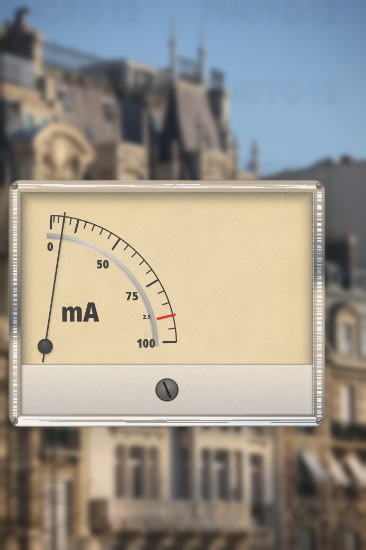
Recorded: mA 15
